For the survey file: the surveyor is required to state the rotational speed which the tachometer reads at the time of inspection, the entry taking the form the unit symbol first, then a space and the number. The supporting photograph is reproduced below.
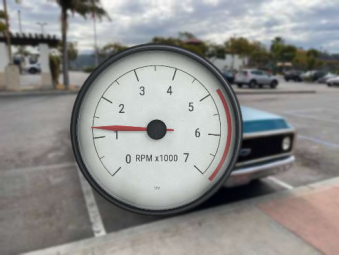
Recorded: rpm 1250
